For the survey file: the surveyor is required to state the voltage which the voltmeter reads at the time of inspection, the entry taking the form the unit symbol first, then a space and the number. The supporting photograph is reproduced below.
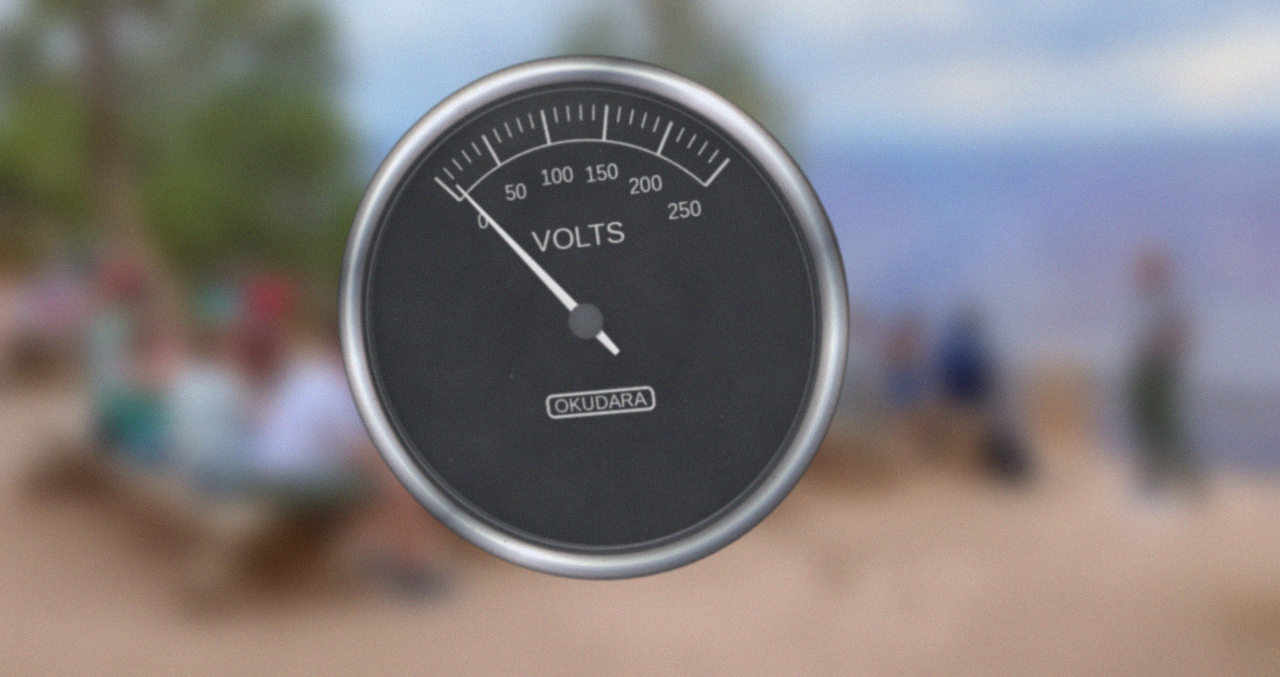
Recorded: V 10
